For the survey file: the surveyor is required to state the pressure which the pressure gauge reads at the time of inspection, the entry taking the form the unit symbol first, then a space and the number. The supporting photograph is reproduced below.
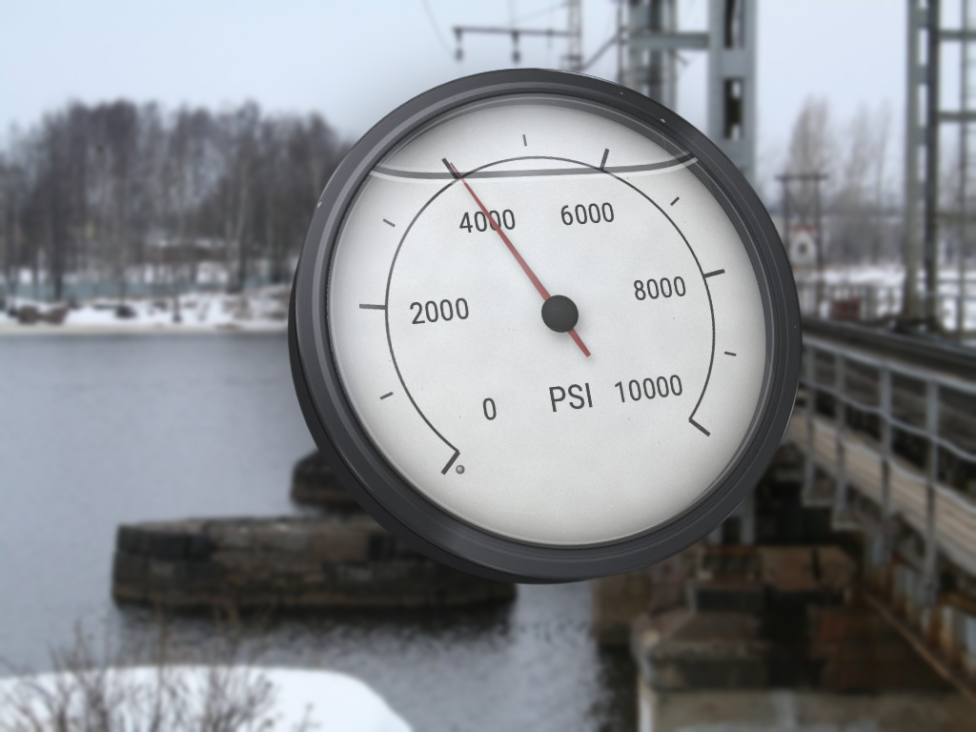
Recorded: psi 4000
